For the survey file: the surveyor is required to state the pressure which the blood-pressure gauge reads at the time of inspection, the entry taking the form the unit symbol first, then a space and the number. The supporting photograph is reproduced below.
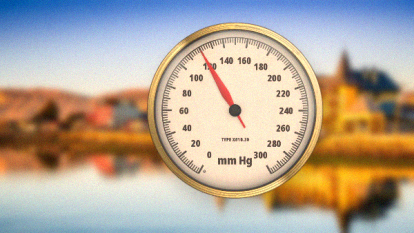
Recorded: mmHg 120
